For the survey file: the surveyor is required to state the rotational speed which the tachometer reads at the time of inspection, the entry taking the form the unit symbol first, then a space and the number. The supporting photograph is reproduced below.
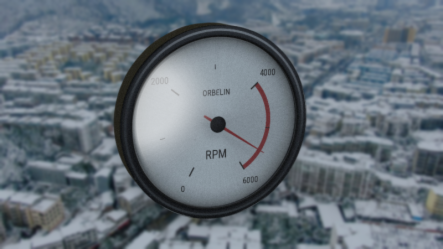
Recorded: rpm 5500
